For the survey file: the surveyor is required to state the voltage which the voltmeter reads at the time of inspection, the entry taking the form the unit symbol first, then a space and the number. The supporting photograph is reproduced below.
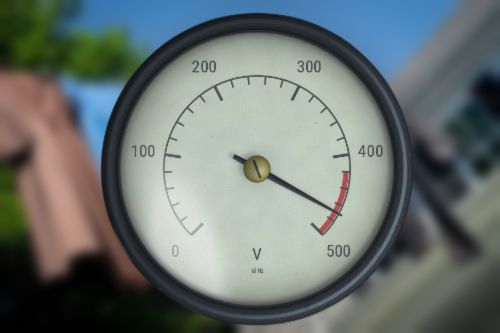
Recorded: V 470
